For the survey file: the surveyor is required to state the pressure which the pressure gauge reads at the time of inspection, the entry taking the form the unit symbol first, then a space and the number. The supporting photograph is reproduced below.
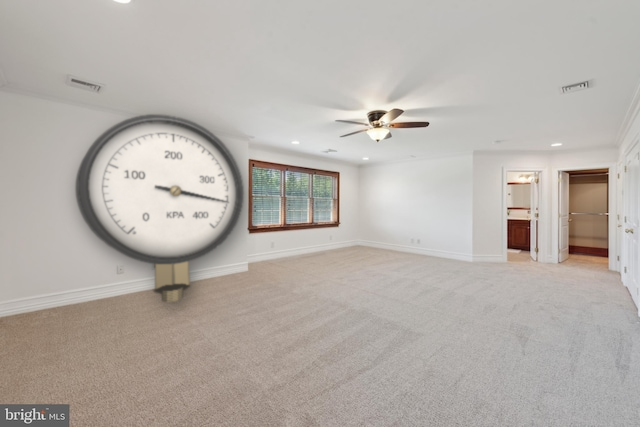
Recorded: kPa 350
